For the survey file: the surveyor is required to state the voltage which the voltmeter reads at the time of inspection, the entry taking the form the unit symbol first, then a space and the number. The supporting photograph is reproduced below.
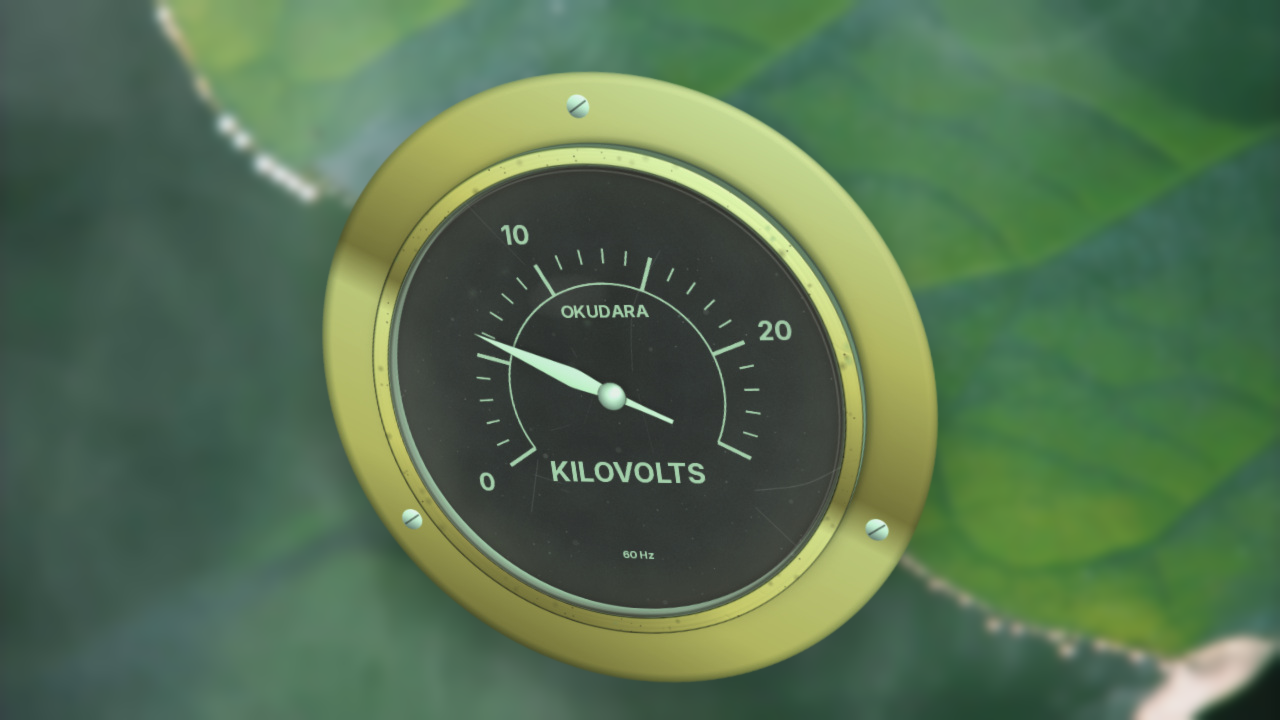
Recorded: kV 6
